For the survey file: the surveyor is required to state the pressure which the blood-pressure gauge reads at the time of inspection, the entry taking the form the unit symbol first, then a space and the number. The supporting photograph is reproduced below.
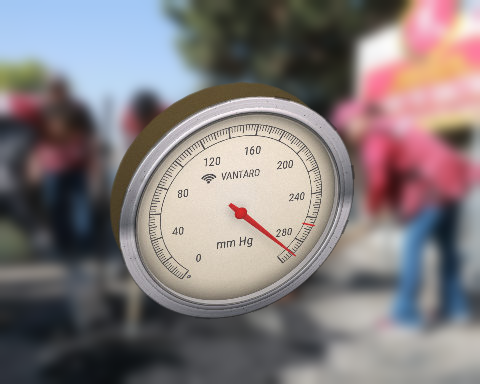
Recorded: mmHg 290
